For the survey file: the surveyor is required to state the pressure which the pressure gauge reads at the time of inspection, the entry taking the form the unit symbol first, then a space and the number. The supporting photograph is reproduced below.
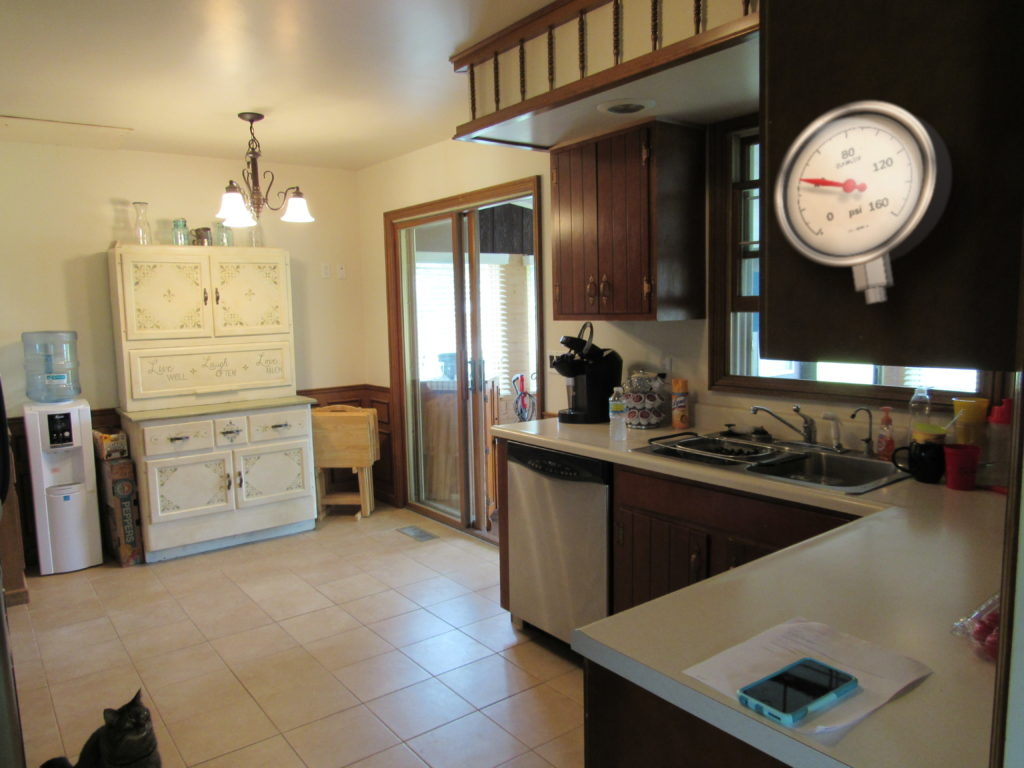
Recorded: psi 40
